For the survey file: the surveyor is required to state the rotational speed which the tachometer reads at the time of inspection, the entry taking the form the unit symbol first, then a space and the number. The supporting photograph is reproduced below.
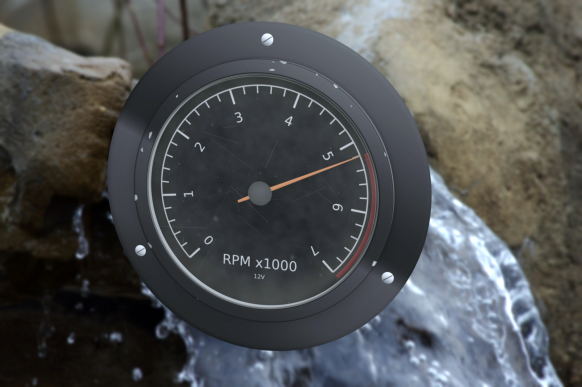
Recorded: rpm 5200
